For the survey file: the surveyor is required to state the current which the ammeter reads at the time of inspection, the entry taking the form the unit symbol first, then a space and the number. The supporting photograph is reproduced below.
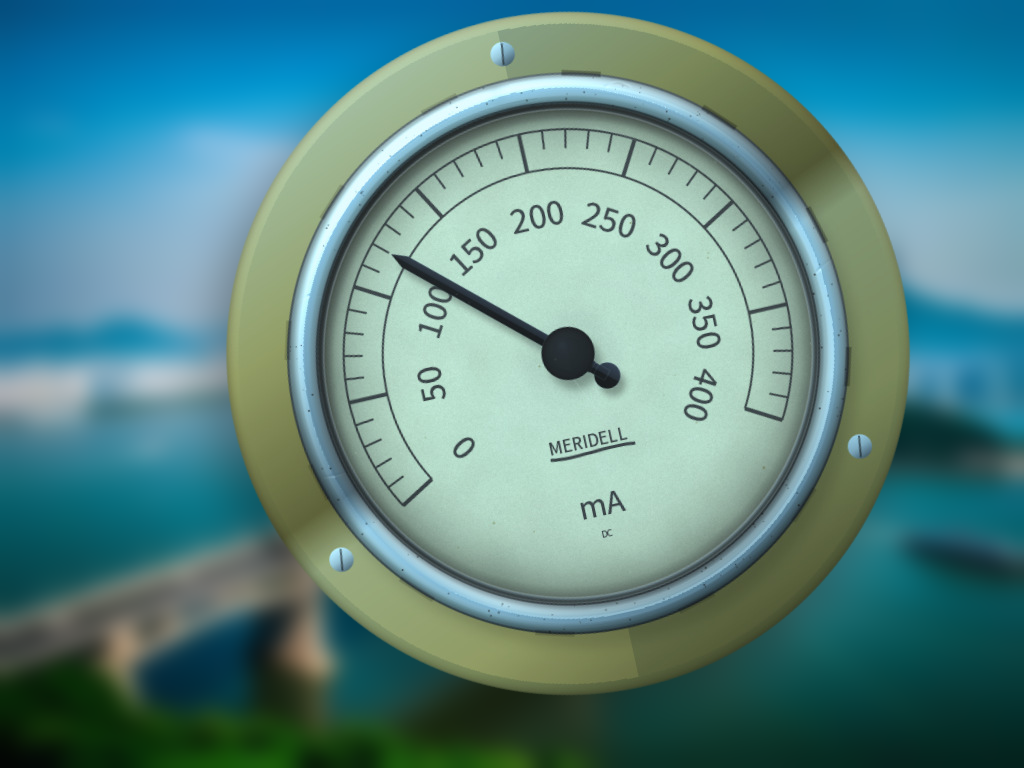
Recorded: mA 120
